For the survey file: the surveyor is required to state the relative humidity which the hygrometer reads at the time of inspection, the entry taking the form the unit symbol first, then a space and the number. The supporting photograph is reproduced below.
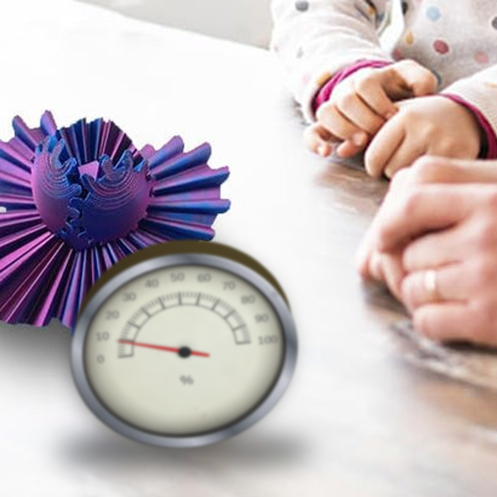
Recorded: % 10
